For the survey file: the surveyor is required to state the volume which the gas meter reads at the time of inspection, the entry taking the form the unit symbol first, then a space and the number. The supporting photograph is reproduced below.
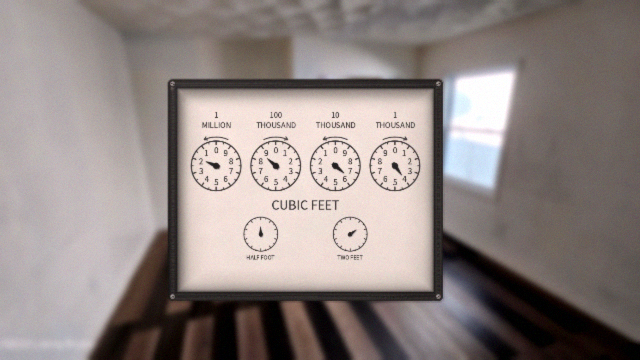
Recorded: ft³ 186400
